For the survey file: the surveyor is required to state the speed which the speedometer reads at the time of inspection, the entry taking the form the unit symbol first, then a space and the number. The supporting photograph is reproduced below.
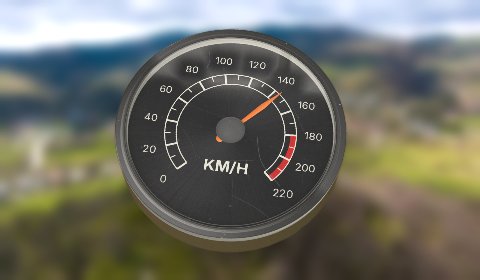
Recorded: km/h 145
